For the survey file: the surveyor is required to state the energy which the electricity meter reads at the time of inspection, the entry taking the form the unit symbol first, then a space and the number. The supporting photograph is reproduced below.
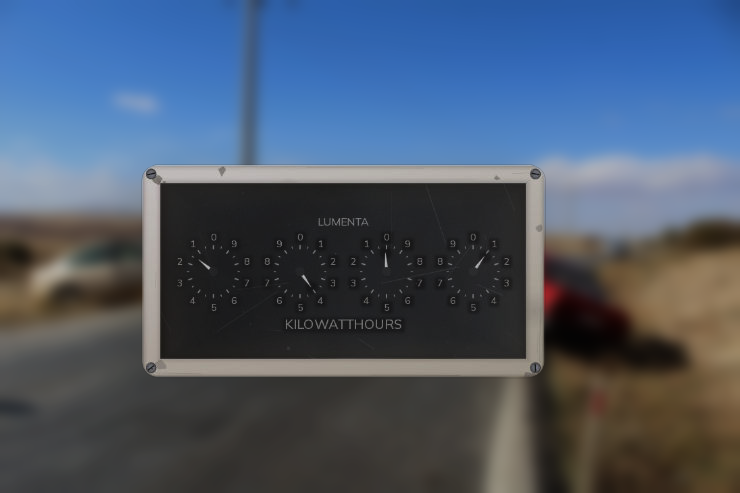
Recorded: kWh 1401
